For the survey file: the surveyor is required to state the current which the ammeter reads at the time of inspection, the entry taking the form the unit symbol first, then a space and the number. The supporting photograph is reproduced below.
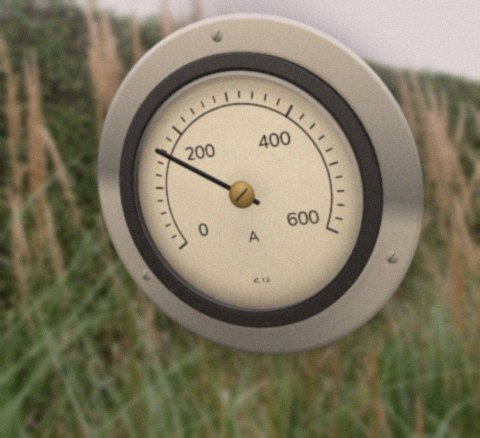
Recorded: A 160
